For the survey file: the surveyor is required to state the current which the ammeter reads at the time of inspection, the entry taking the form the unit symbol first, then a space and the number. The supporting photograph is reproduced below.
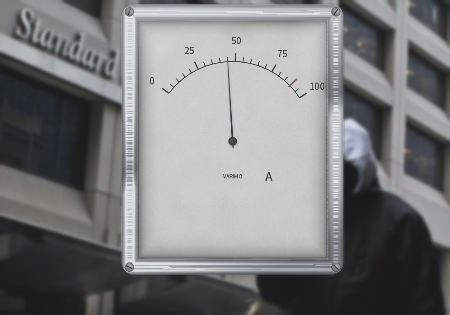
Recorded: A 45
